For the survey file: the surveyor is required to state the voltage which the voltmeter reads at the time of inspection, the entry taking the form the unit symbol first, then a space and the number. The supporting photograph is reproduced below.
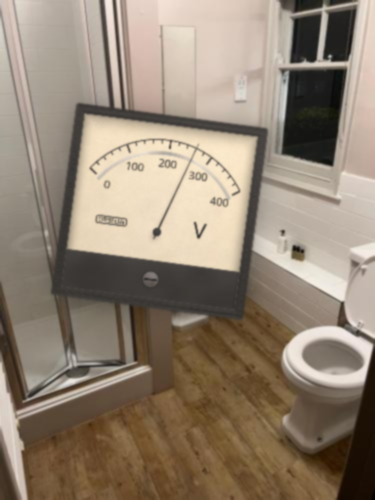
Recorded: V 260
